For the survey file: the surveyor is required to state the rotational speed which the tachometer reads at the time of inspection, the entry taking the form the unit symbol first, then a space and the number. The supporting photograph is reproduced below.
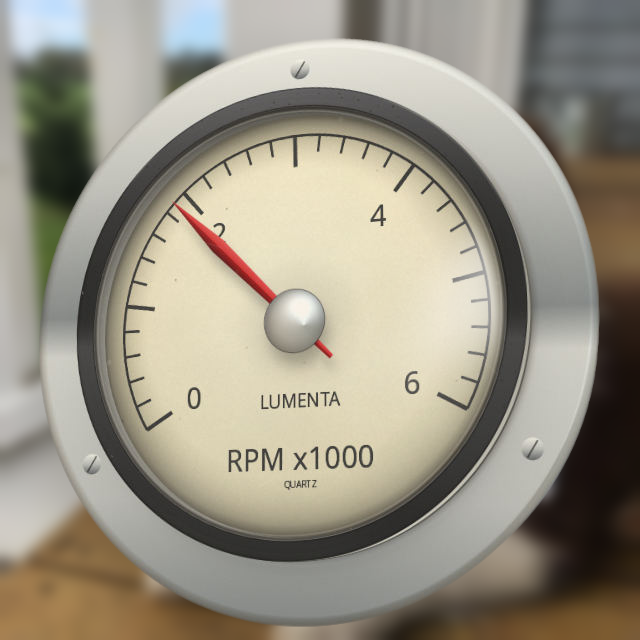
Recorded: rpm 1900
